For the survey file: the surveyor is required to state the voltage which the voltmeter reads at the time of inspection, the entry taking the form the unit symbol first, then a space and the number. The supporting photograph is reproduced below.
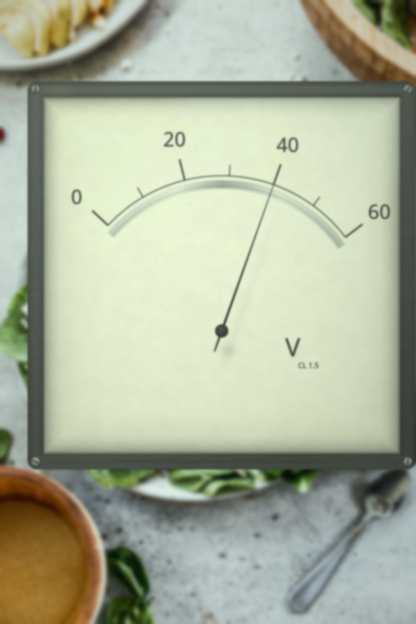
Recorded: V 40
